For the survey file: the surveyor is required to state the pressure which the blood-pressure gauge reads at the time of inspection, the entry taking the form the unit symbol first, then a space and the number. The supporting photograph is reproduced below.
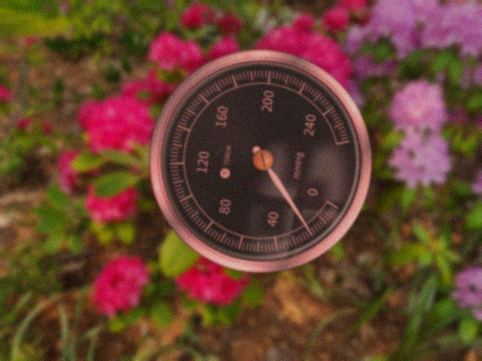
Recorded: mmHg 20
